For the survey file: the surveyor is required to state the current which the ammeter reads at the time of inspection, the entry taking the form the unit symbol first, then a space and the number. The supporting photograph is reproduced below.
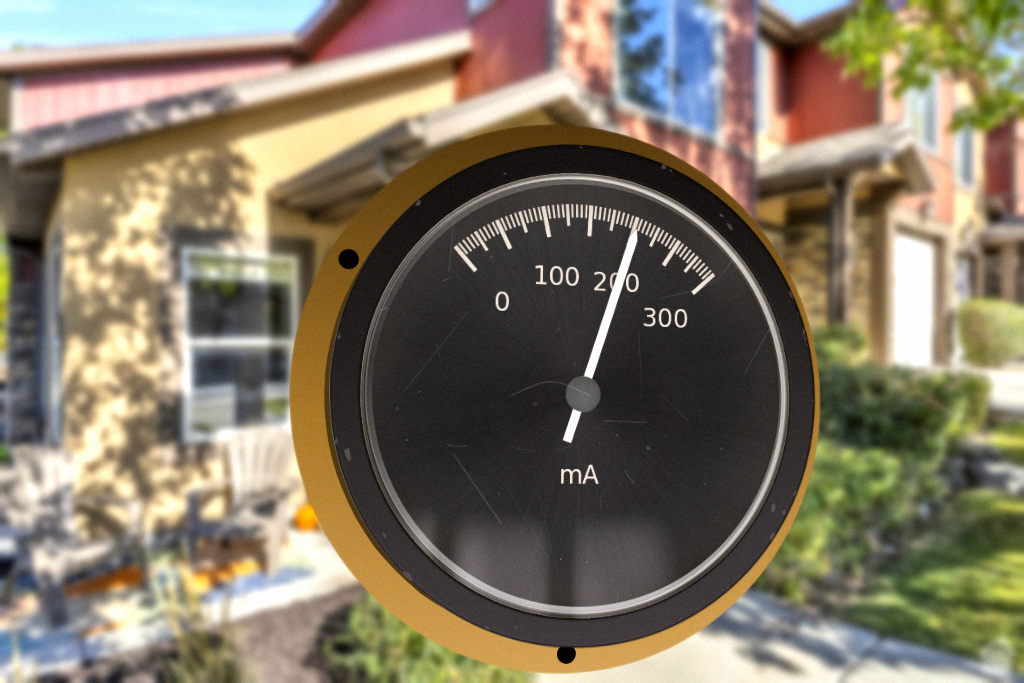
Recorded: mA 200
